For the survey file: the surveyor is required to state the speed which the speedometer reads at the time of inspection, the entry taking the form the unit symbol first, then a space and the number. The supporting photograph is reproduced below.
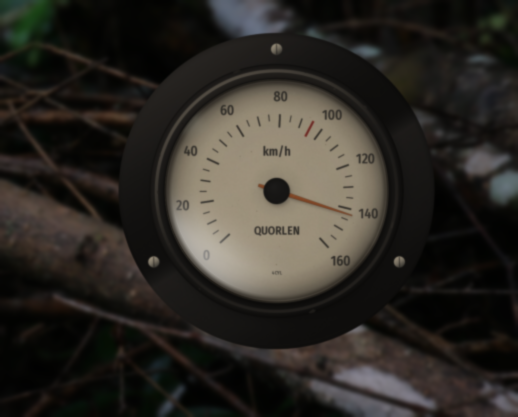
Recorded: km/h 142.5
